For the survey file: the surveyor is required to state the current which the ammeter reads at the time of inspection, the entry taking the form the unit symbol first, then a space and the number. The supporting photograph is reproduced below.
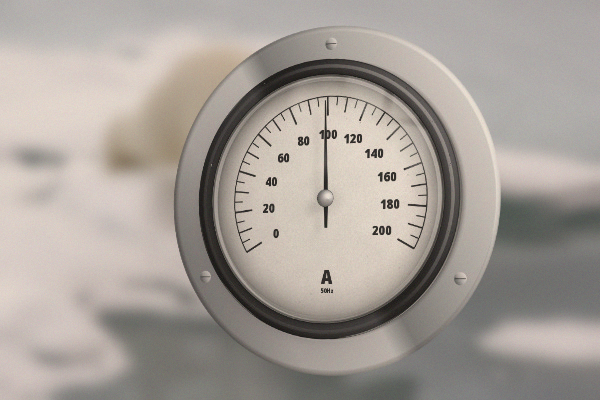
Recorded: A 100
